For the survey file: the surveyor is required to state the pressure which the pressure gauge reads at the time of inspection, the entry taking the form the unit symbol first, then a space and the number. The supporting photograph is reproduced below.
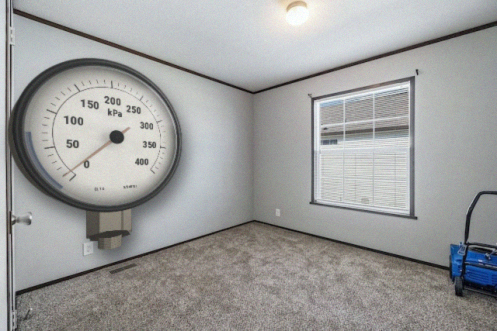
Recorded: kPa 10
